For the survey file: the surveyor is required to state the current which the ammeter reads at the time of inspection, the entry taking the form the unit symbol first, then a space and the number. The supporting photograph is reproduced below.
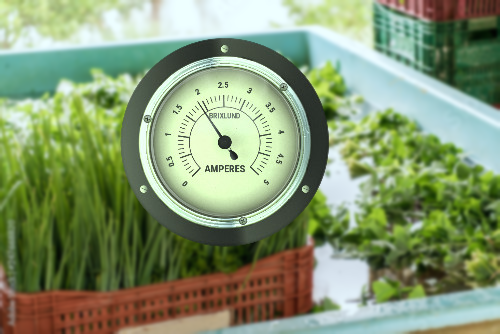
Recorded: A 1.9
